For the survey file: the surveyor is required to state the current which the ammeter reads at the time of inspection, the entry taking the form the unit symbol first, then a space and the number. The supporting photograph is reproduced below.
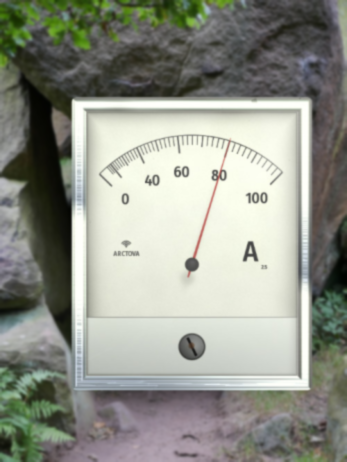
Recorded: A 80
